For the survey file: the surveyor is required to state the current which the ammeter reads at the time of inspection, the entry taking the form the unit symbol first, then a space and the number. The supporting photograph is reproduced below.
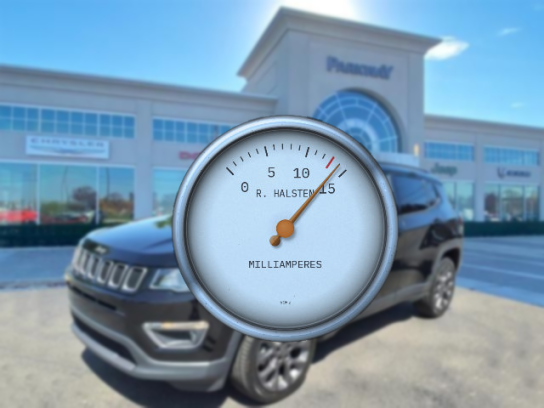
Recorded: mA 14
